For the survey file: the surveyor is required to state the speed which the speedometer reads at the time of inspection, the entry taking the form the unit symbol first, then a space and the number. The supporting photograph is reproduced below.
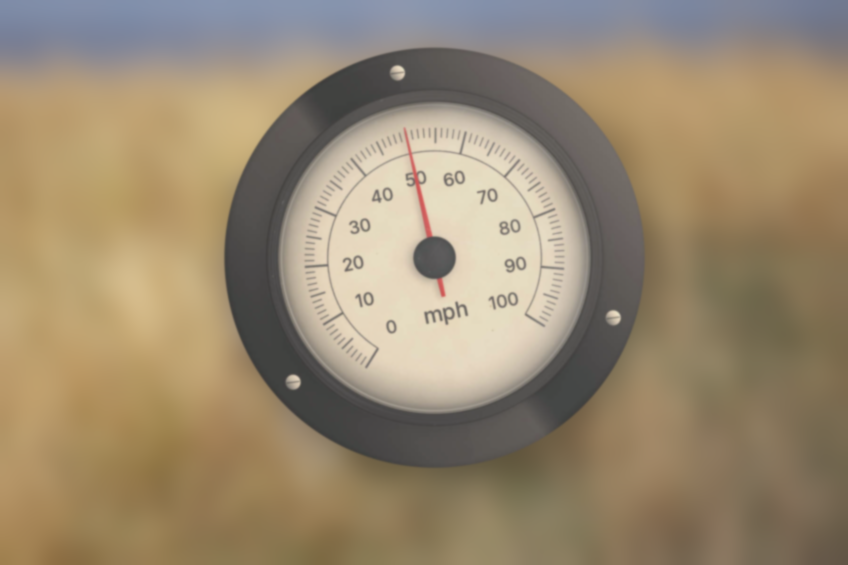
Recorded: mph 50
